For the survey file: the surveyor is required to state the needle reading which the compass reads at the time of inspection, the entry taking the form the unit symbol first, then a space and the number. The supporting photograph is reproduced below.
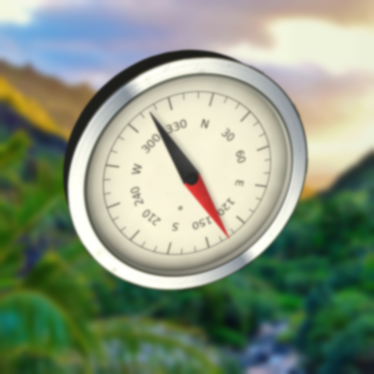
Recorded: ° 135
